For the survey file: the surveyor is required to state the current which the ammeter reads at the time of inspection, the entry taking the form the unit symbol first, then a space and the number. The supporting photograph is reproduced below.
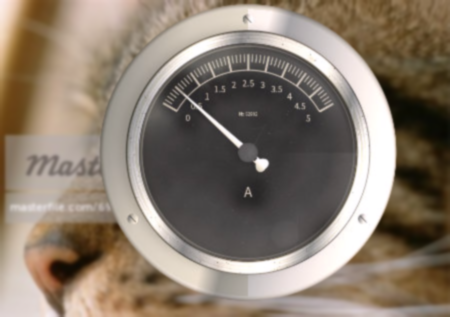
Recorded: A 0.5
